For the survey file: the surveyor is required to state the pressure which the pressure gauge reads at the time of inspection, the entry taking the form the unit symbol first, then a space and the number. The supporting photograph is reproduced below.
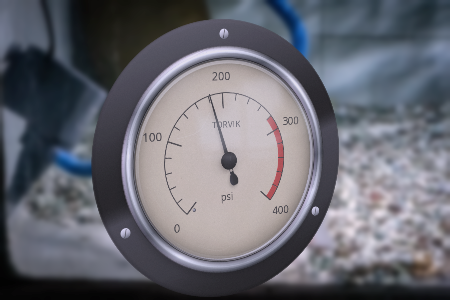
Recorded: psi 180
